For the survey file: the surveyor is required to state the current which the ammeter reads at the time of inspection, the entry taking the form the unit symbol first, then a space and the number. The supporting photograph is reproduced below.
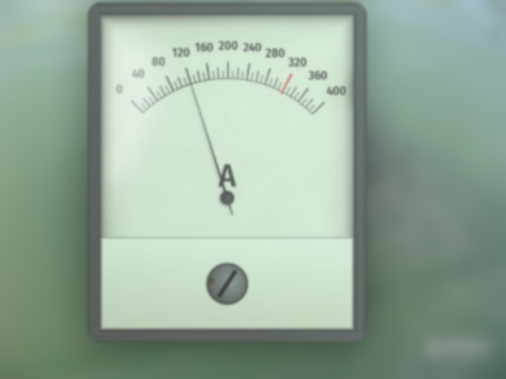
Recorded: A 120
